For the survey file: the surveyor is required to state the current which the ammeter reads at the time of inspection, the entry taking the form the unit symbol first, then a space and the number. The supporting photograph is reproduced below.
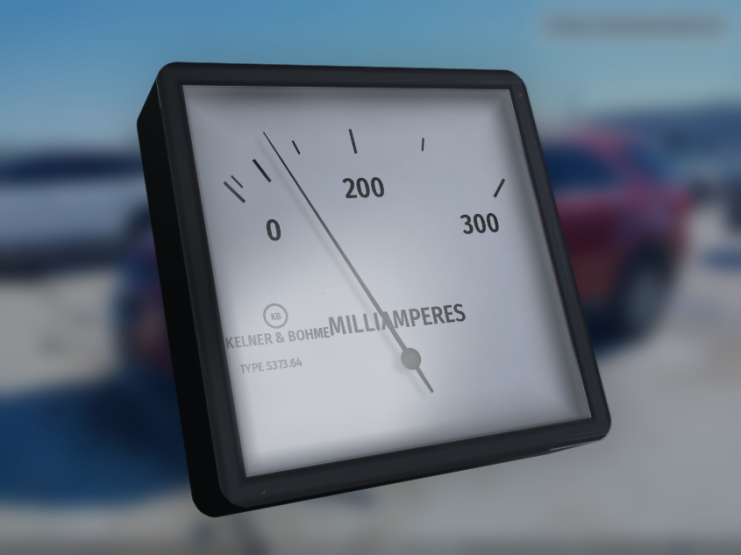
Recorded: mA 125
